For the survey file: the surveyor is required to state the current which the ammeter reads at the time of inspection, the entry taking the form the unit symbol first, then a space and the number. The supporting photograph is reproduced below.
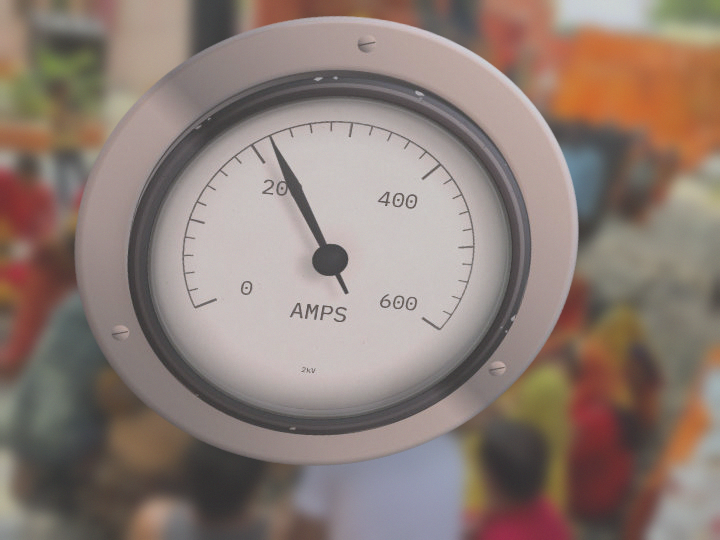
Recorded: A 220
